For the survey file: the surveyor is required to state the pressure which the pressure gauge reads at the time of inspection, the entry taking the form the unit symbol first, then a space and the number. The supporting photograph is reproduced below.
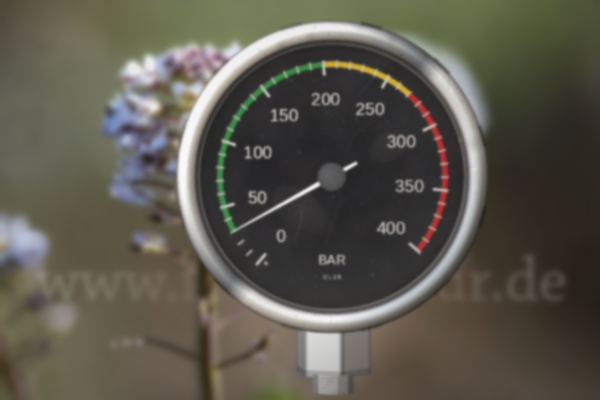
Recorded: bar 30
